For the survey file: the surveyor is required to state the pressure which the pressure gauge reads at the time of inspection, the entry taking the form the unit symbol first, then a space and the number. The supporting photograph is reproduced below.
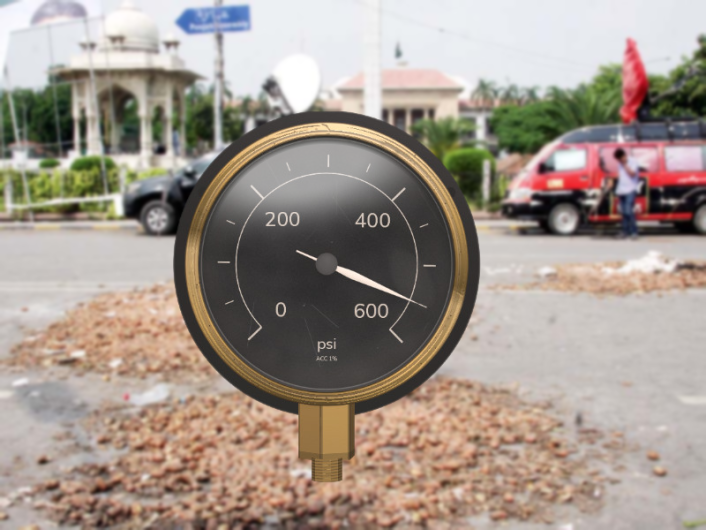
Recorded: psi 550
